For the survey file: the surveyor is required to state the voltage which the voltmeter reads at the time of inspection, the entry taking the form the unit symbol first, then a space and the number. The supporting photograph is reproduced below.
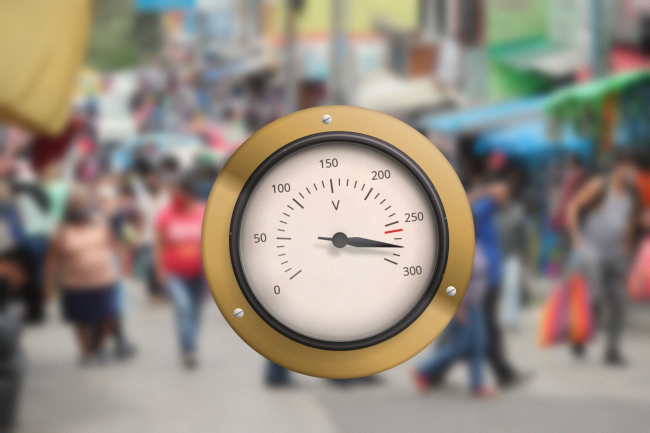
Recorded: V 280
